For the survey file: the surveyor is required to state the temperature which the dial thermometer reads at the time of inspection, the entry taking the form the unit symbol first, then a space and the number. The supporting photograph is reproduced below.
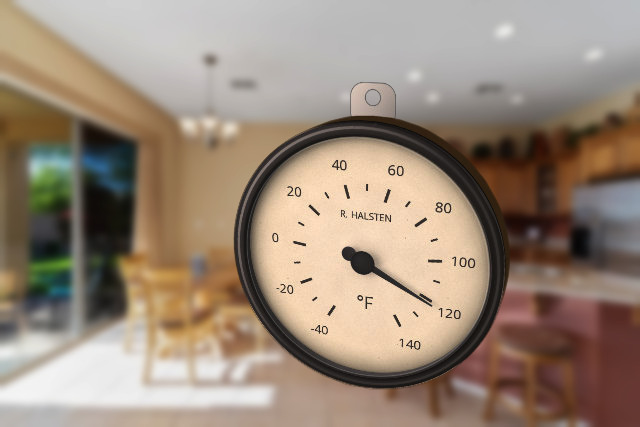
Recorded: °F 120
